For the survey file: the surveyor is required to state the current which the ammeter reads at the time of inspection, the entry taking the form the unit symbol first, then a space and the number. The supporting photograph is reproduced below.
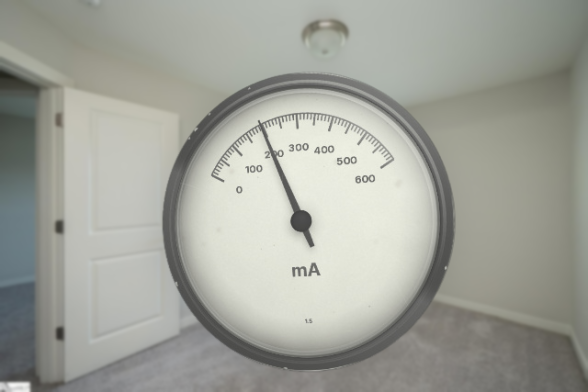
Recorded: mA 200
